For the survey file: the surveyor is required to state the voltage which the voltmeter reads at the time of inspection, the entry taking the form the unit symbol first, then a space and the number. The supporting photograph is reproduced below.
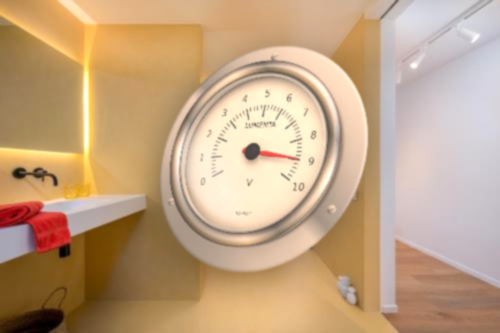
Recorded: V 9
